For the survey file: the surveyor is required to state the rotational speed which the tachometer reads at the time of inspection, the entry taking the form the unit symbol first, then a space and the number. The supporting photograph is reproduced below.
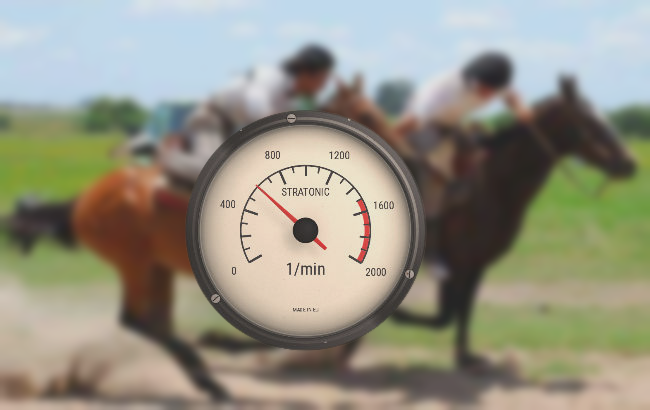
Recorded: rpm 600
